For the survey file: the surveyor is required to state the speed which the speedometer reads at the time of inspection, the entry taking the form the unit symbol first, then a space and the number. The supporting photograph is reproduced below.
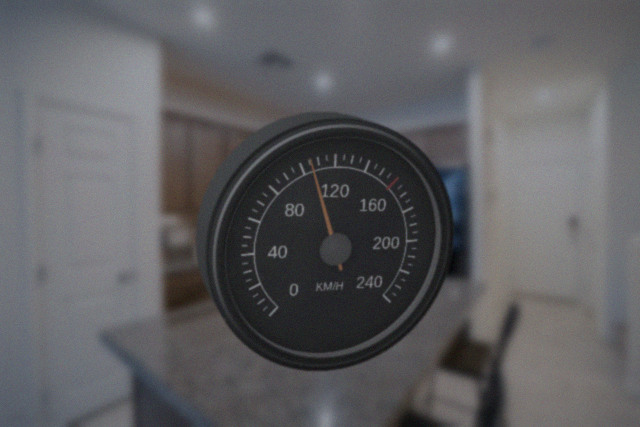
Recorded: km/h 105
